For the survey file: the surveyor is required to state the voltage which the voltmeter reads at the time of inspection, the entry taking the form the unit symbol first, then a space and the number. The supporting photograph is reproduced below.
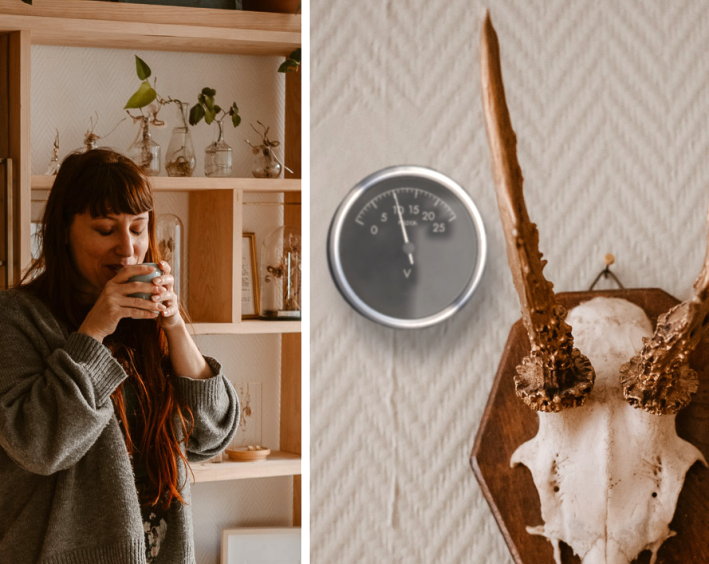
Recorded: V 10
